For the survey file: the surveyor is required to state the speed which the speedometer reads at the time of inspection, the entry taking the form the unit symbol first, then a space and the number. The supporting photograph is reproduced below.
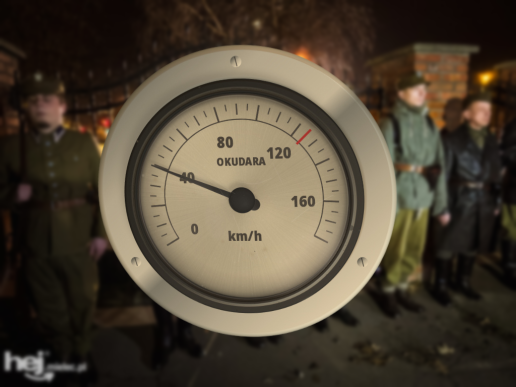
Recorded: km/h 40
